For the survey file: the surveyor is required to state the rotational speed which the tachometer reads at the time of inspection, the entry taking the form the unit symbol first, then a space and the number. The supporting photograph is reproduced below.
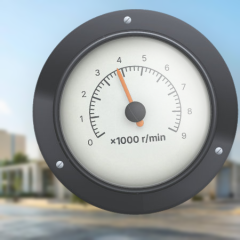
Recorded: rpm 3800
